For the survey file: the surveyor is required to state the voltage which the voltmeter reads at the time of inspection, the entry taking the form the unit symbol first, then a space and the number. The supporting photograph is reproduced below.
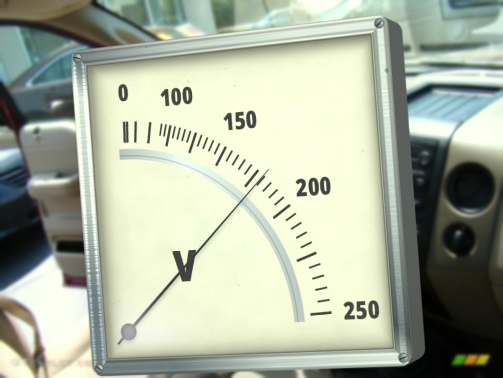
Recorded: V 180
